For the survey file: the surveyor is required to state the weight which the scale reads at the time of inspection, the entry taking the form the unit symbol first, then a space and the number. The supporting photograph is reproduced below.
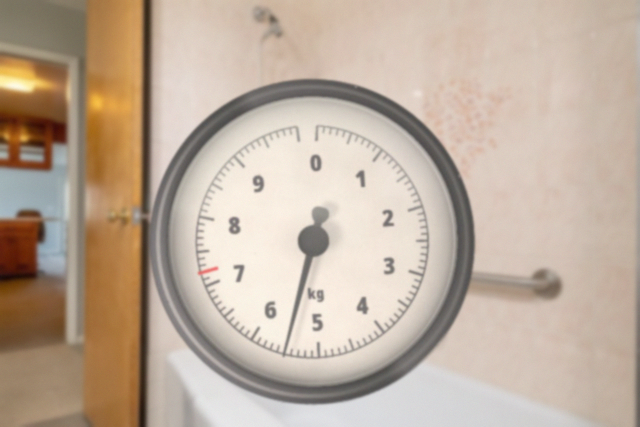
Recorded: kg 5.5
